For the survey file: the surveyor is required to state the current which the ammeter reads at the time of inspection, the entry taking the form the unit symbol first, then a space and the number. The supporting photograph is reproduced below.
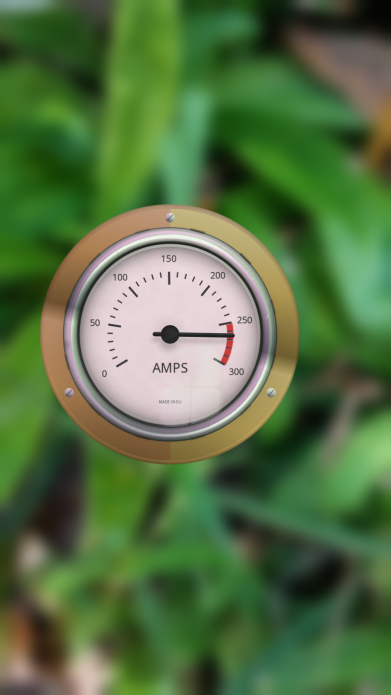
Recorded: A 265
